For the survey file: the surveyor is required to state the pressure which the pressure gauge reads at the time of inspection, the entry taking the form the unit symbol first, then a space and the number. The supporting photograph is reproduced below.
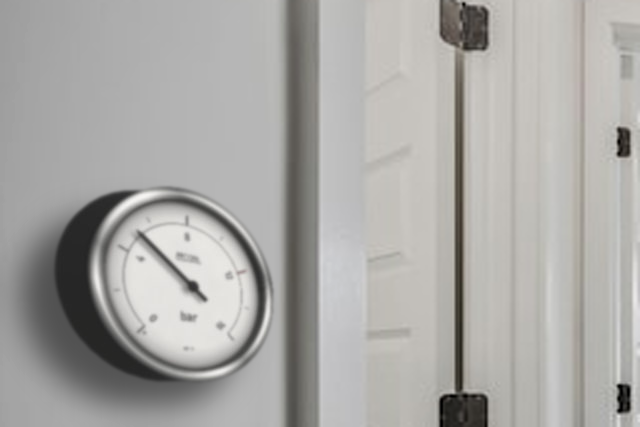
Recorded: bar 5
